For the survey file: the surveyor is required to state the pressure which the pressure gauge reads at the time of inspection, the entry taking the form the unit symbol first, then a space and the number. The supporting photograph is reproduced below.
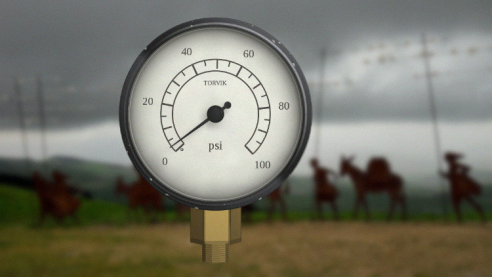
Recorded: psi 2.5
